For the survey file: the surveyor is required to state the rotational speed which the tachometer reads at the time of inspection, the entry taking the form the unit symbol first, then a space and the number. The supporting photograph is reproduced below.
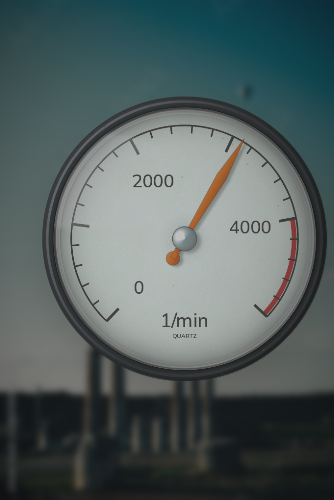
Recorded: rpm 3100
